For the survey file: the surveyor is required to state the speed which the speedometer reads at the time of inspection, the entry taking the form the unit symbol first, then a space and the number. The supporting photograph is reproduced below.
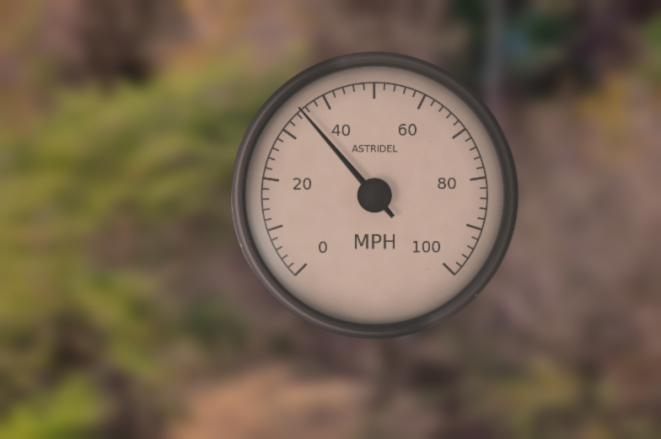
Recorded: mph 35
